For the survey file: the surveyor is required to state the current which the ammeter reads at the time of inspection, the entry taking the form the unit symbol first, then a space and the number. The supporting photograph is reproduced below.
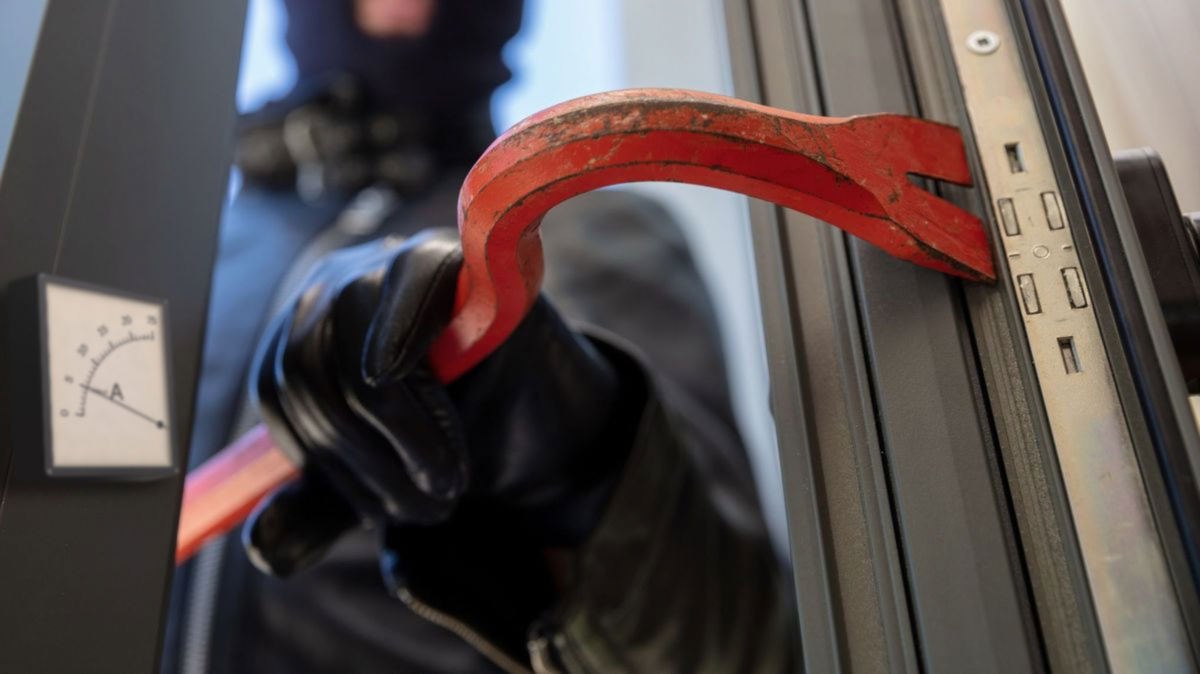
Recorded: A 5
